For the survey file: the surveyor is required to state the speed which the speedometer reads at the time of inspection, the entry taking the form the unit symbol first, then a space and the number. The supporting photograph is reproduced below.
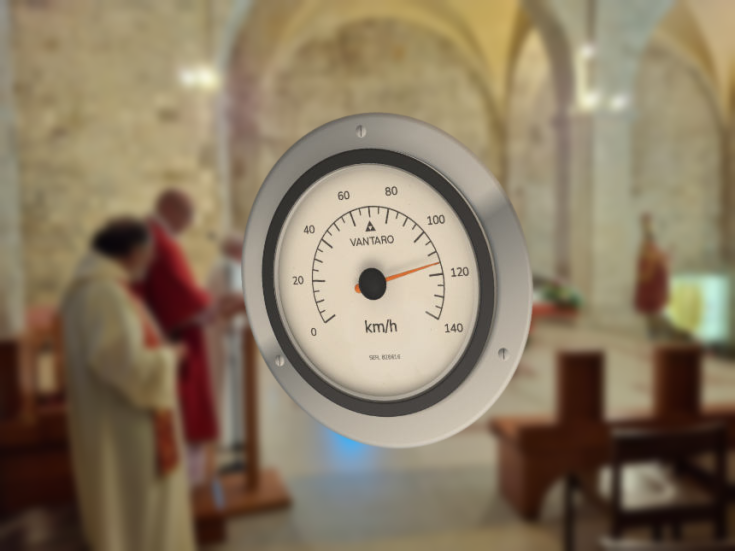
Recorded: km/h 115
